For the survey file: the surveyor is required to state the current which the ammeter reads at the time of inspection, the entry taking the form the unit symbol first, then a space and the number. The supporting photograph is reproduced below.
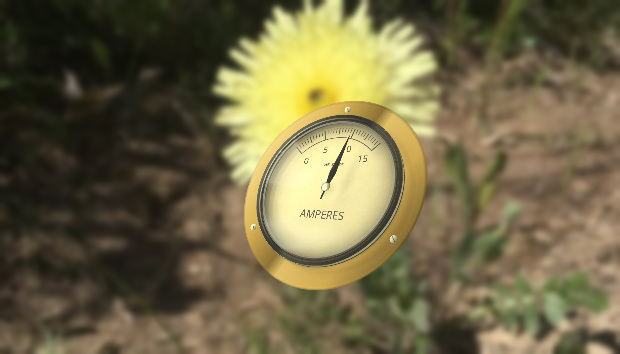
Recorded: A 10
